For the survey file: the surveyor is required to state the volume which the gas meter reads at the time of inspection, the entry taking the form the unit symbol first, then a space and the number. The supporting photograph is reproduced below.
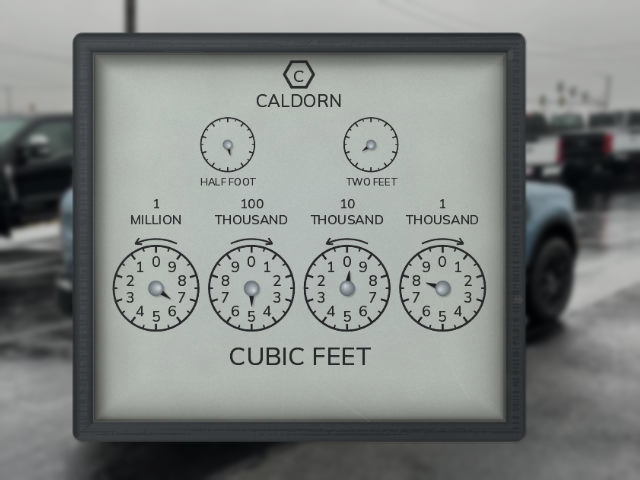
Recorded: ft³ 649800
